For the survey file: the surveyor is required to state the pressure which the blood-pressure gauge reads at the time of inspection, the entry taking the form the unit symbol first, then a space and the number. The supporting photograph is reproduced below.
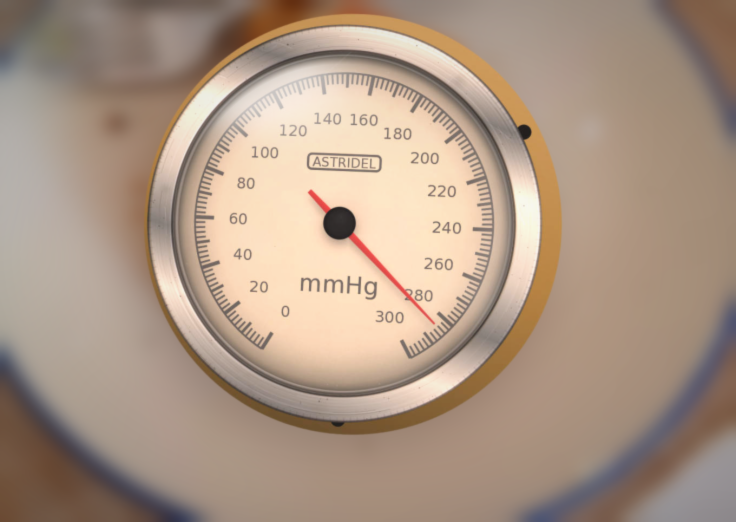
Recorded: mmHg 284
